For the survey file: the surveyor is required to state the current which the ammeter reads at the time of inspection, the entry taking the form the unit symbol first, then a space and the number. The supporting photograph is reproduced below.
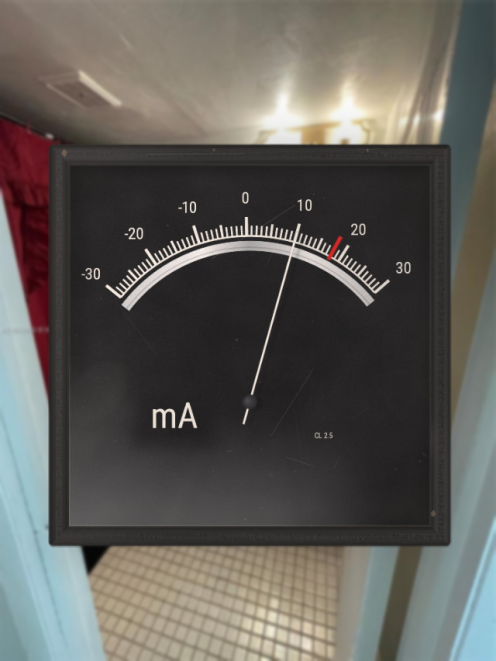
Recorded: mA 10
